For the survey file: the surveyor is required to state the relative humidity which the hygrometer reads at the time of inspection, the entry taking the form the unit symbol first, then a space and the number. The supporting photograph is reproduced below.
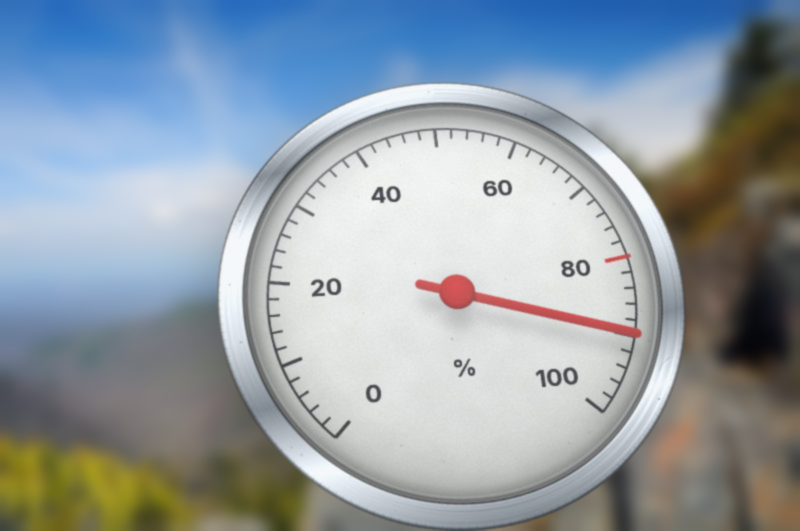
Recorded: % 90
